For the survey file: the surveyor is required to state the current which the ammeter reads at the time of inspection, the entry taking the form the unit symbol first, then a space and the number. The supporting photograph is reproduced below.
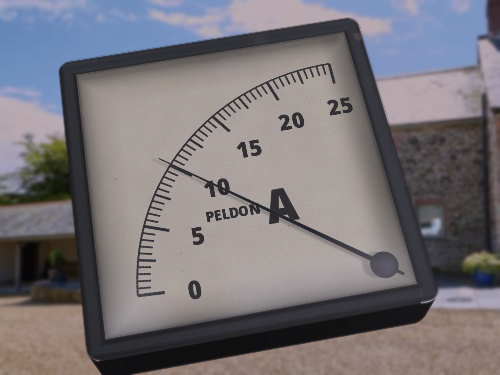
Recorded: A 10
